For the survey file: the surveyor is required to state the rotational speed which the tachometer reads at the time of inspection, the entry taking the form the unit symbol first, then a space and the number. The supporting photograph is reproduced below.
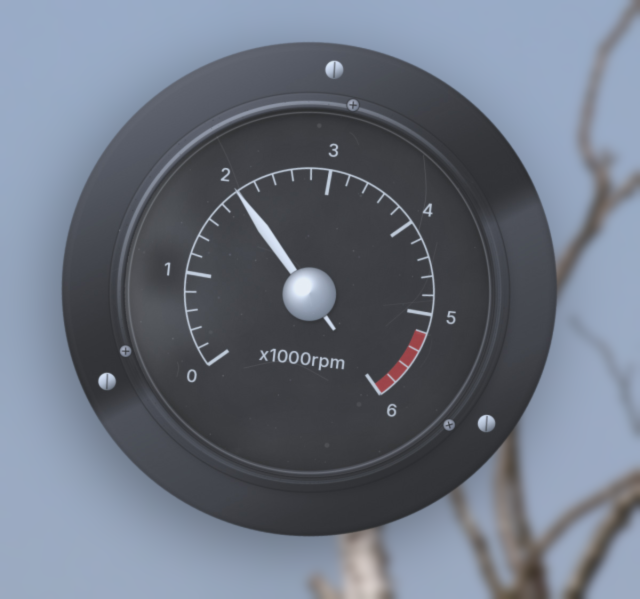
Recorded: rpm 2000
